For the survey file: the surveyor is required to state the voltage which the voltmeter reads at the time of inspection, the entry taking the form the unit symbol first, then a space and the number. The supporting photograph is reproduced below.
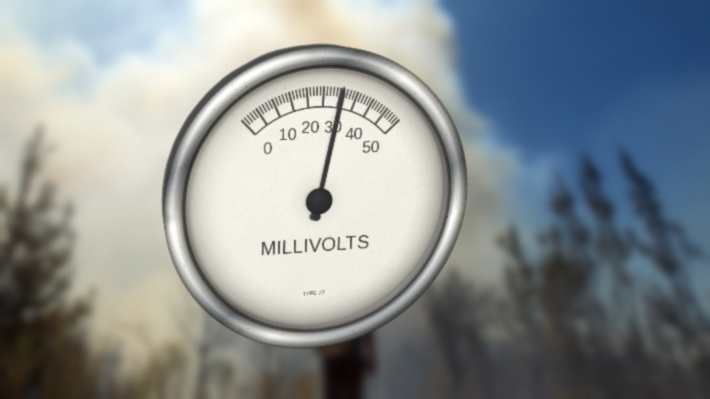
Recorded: mV 30
